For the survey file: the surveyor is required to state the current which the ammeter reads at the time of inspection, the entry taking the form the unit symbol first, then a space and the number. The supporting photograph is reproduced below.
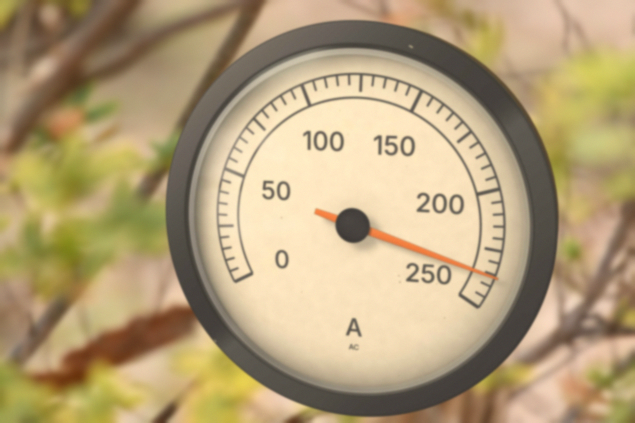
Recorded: A 235
